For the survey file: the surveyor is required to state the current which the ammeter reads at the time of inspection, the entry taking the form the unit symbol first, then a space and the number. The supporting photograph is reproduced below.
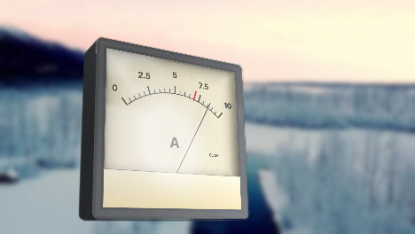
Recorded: A 8.5
